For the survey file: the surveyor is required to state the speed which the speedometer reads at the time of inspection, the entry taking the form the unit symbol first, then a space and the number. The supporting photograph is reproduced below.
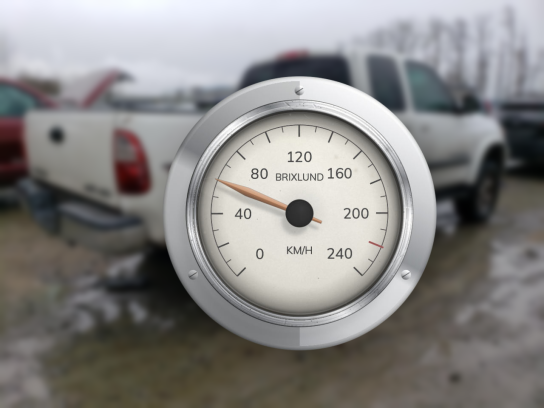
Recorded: km/h 60
